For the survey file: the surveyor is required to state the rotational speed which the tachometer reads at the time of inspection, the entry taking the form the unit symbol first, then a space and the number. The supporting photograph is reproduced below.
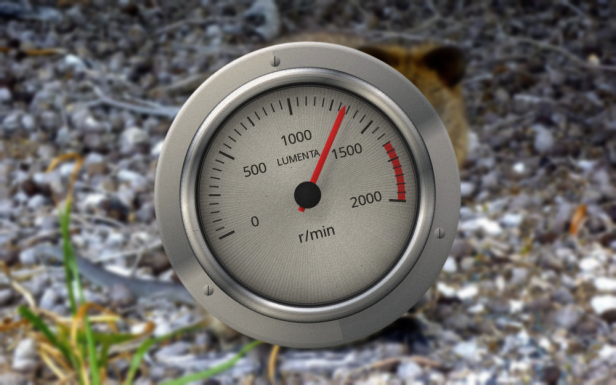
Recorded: rpm 1325
